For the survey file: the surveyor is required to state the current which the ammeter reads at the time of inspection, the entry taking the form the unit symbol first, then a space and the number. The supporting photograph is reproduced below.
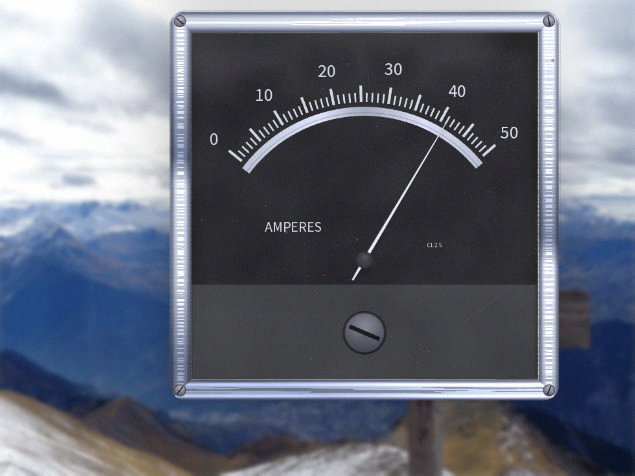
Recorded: A 41
